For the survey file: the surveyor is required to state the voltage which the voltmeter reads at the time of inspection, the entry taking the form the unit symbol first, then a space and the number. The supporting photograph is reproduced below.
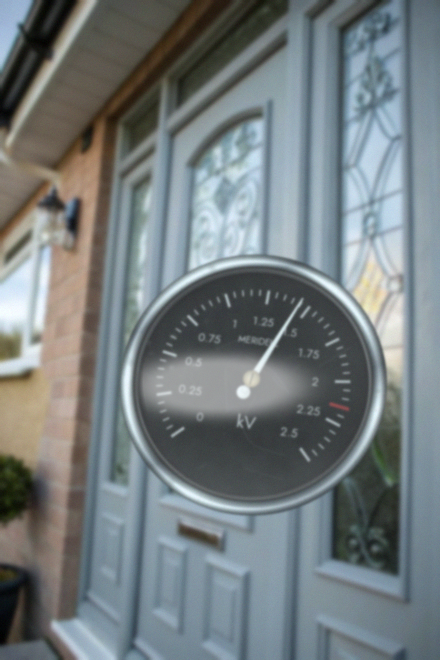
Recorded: kV 1.45
